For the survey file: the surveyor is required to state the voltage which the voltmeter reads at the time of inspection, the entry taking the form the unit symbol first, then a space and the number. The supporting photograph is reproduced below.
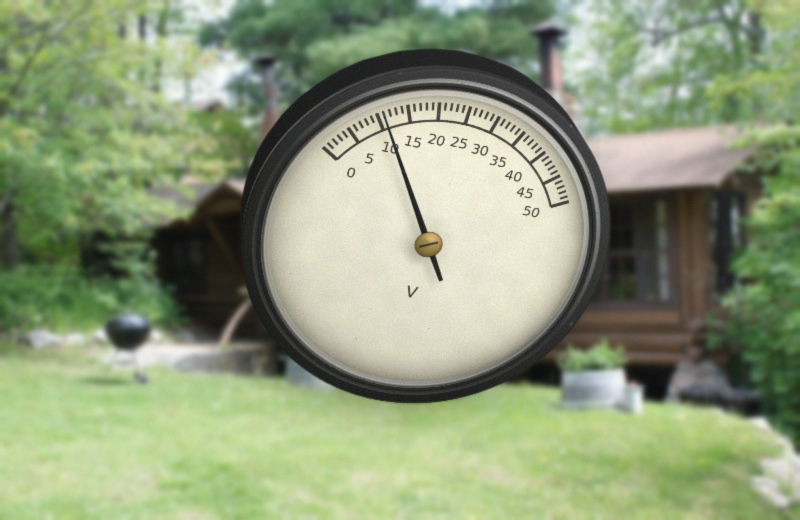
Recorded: V 11
